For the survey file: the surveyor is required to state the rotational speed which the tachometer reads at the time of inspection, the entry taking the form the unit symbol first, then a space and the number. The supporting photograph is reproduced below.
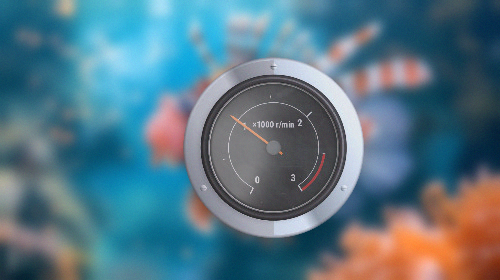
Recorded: rpm 1000
